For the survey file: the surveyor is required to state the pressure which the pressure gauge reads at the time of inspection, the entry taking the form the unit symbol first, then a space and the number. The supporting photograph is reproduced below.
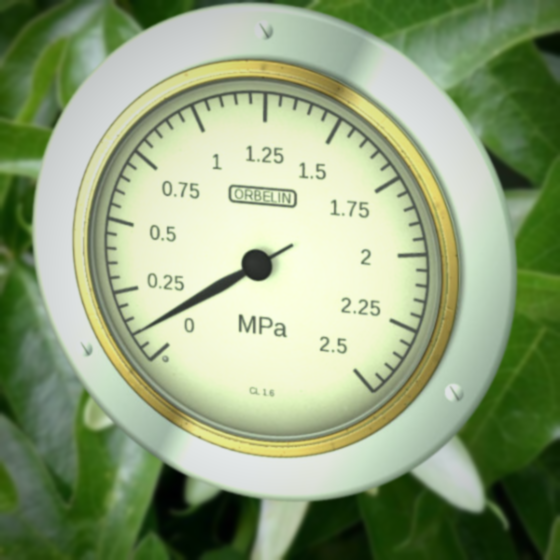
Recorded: MPa 0.1
